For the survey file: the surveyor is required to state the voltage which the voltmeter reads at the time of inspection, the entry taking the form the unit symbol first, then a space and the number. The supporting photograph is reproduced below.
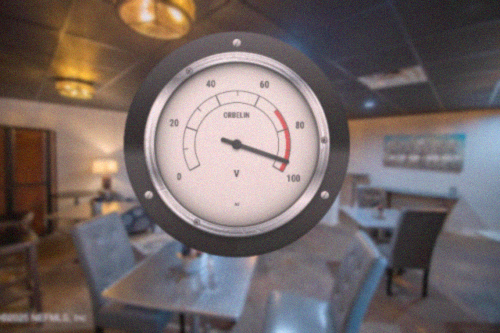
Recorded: V 95
